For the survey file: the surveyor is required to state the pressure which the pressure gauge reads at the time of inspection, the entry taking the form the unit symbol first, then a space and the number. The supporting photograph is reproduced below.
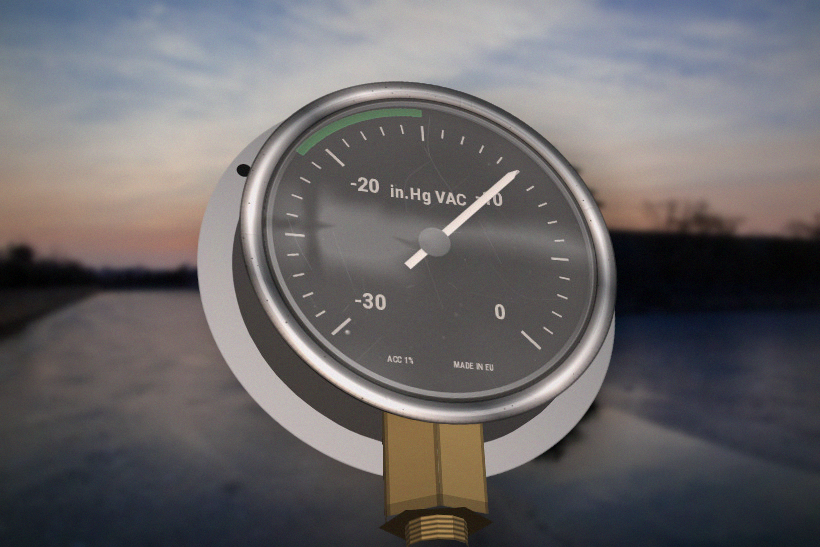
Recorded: inHg -10
